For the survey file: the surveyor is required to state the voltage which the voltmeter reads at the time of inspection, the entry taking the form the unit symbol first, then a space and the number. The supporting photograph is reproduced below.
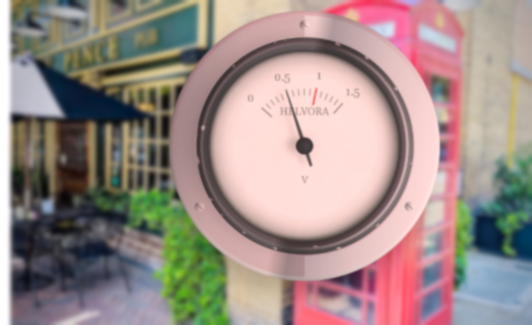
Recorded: V 0.5
